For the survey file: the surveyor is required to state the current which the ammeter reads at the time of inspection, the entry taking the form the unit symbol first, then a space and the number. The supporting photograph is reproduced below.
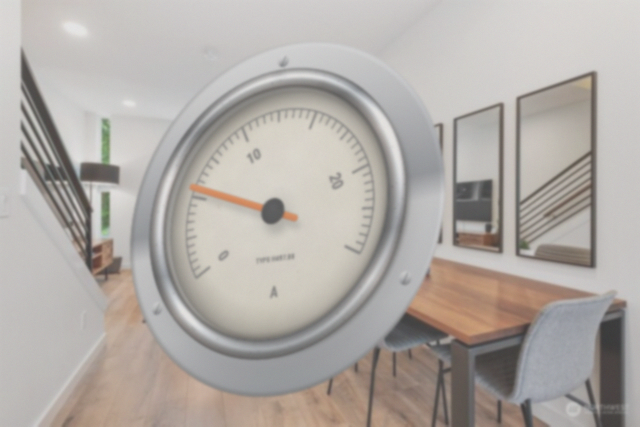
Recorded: A 5.5
